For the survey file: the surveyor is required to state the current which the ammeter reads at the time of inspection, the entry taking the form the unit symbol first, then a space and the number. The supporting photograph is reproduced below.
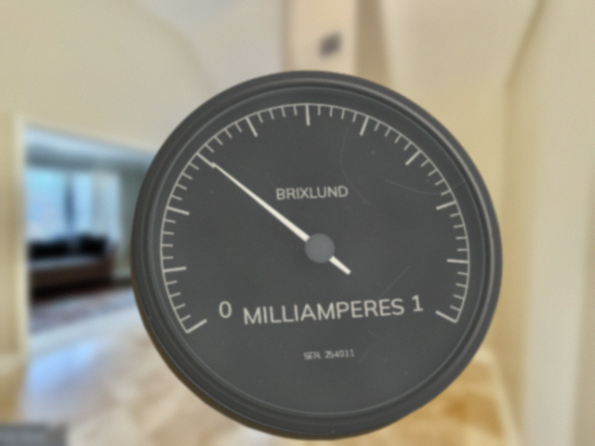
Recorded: mA 0.3
